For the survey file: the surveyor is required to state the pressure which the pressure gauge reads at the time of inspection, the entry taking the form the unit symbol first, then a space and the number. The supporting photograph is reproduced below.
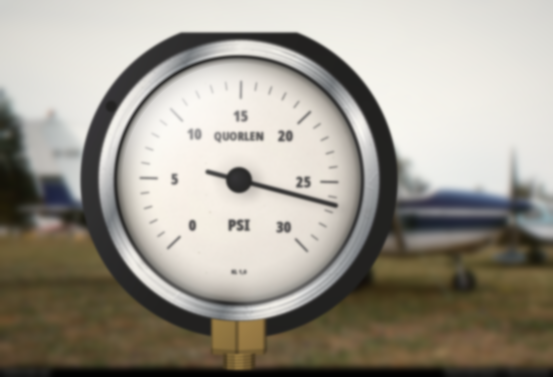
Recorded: psi 26.5
